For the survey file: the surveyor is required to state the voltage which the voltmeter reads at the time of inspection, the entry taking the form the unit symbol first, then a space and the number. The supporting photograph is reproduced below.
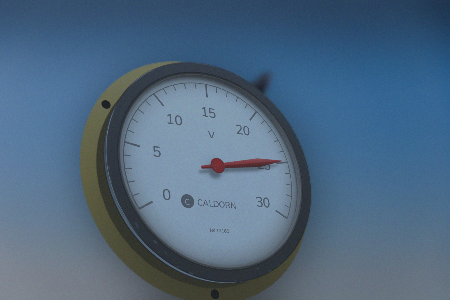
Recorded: V 25
